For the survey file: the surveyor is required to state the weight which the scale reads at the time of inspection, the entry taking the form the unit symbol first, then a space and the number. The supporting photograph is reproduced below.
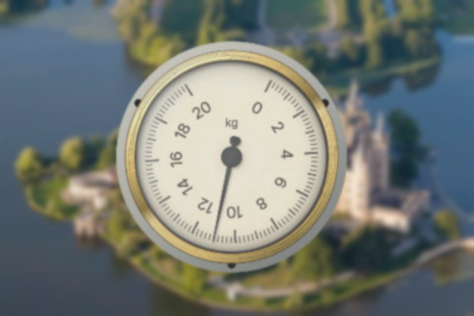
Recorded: kg 11
